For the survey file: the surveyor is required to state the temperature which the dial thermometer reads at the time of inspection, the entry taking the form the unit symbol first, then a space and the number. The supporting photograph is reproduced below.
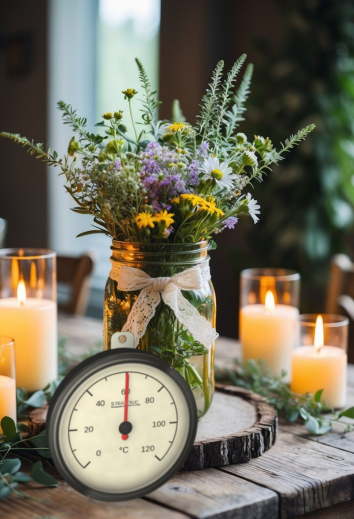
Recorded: °C 60
